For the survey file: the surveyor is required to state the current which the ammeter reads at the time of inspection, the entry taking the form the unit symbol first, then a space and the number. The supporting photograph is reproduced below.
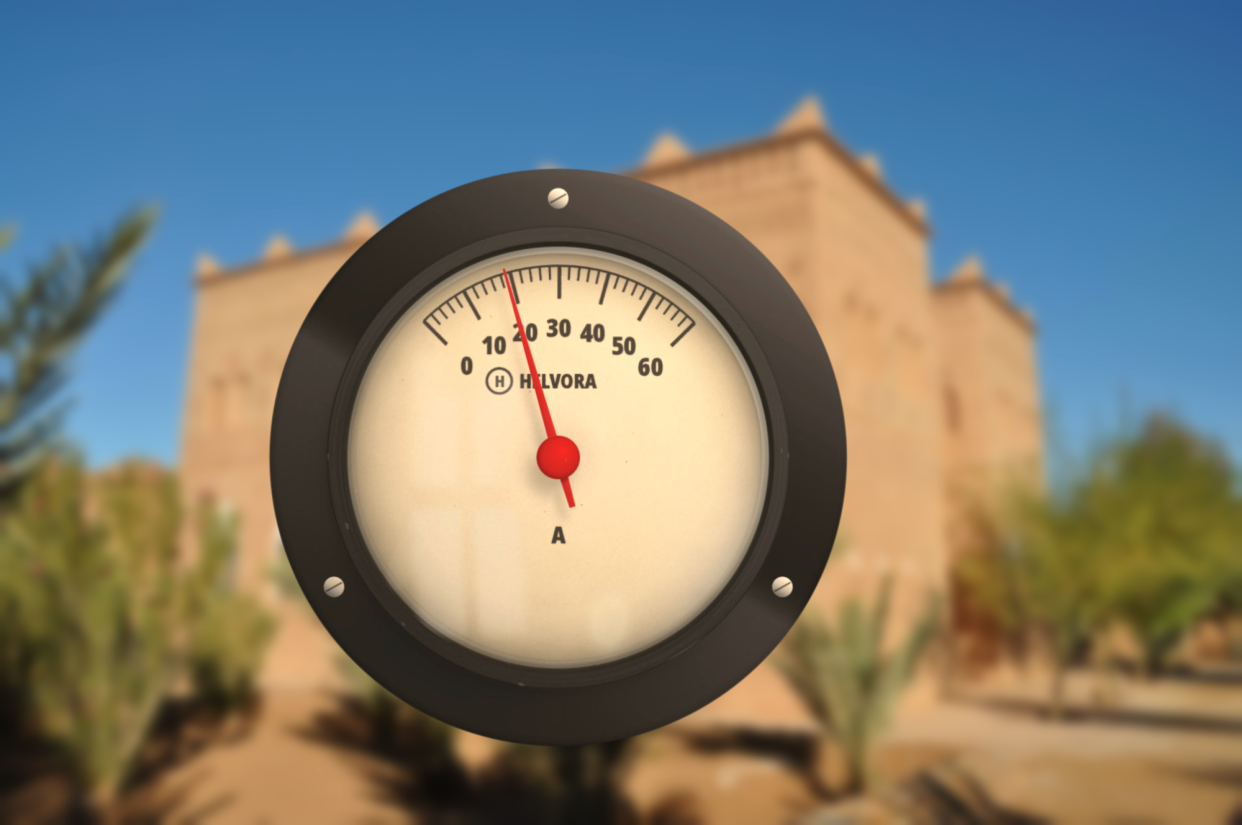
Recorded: A 19
